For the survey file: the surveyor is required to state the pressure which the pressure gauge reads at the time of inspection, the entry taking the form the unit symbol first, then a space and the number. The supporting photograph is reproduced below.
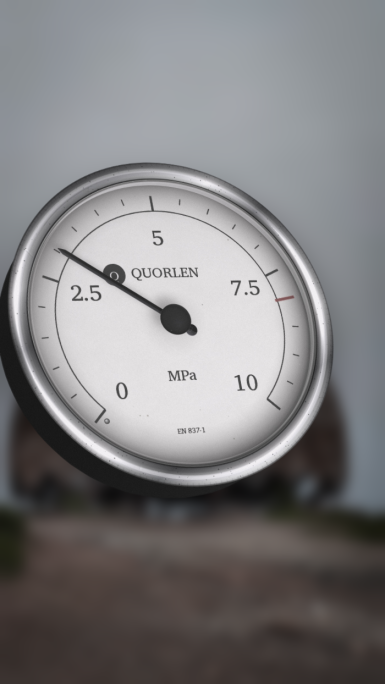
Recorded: MPa 3
